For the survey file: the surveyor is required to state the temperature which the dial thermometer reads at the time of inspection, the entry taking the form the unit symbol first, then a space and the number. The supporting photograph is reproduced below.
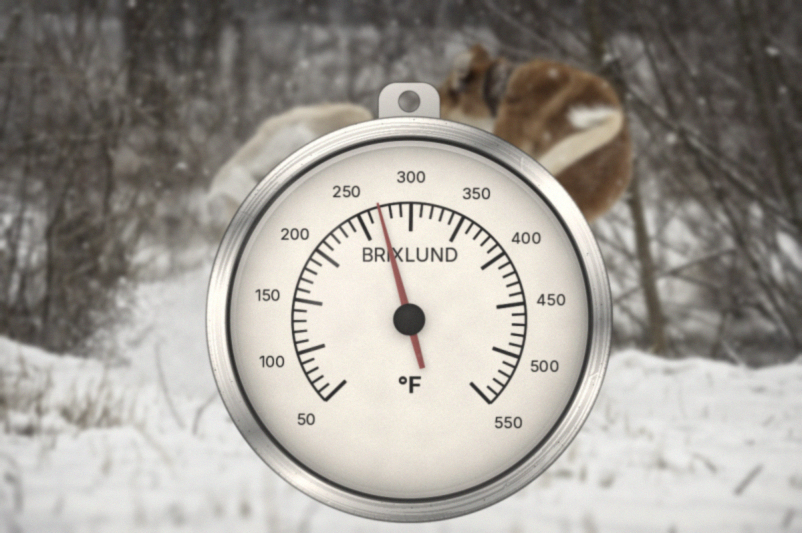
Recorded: °F 270
